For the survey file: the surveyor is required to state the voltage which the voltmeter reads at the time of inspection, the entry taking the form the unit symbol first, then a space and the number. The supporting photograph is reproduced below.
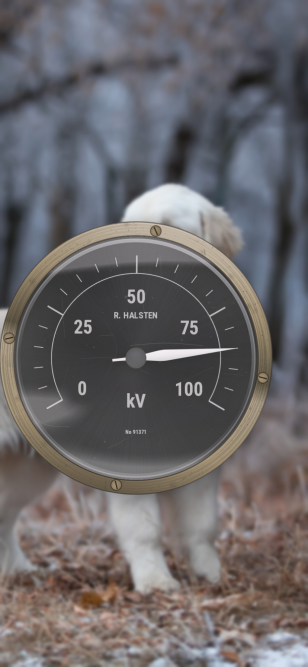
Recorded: kV 85
